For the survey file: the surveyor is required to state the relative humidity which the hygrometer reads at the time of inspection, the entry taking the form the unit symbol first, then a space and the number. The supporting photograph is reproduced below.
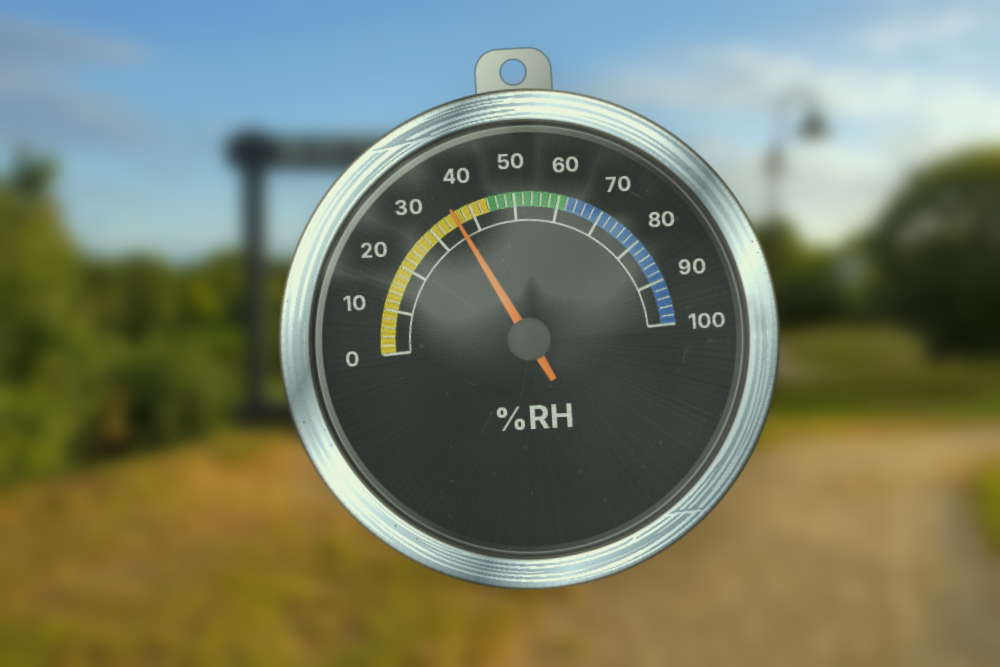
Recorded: % 36
